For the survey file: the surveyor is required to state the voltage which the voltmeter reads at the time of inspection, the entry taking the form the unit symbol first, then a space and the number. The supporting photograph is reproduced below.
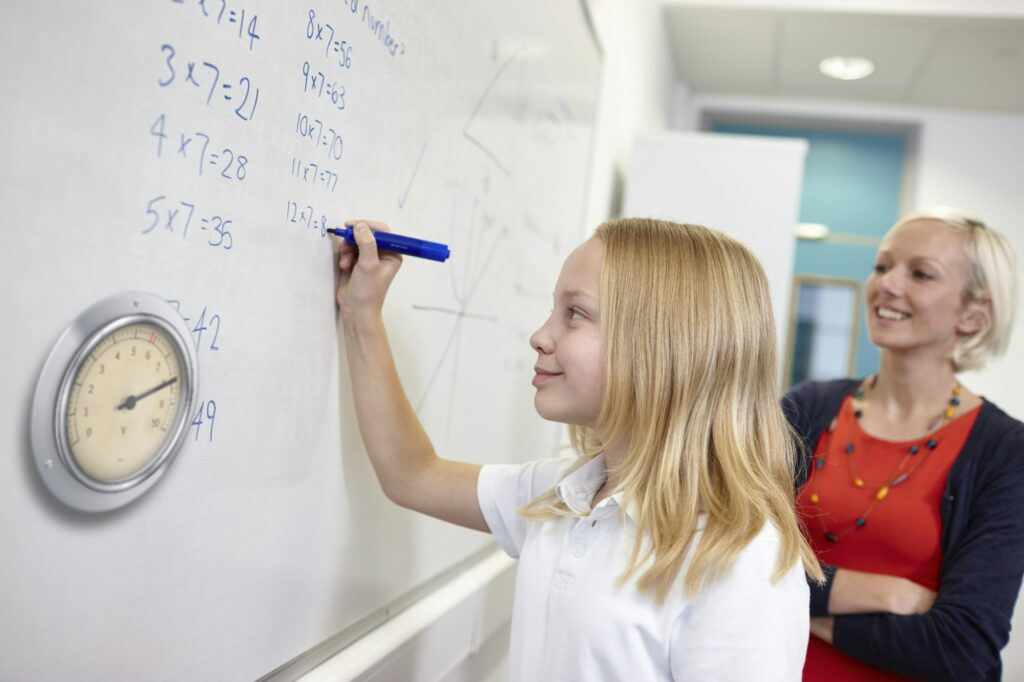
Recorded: V 8
